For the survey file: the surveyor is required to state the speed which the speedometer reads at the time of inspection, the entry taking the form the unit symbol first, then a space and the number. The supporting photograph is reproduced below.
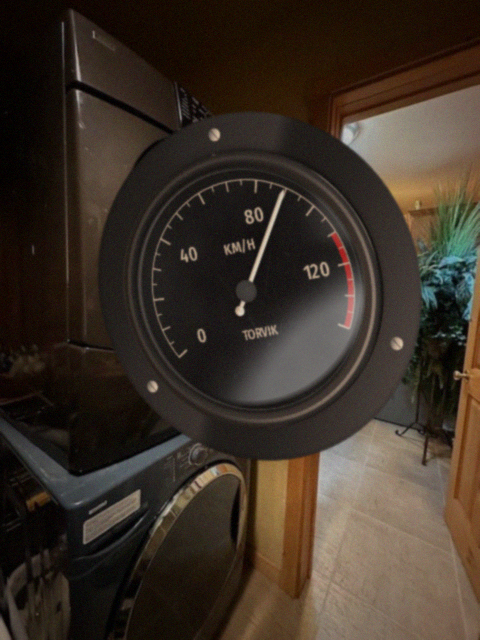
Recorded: km/h 90
